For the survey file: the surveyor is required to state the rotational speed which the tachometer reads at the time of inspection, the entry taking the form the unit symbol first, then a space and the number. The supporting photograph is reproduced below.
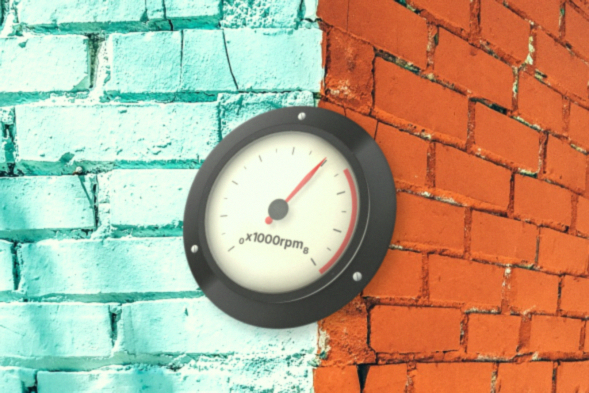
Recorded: rpm 5000
